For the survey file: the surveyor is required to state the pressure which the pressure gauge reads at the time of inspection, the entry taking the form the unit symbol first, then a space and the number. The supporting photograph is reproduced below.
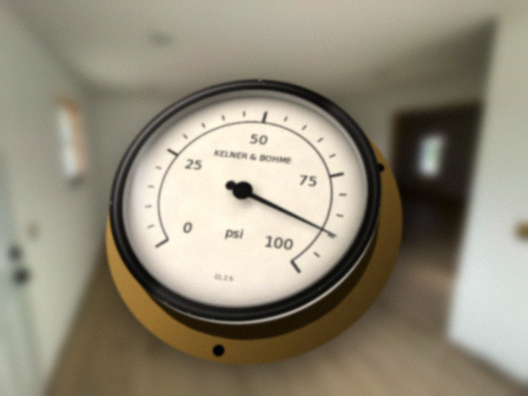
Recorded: psi 90
